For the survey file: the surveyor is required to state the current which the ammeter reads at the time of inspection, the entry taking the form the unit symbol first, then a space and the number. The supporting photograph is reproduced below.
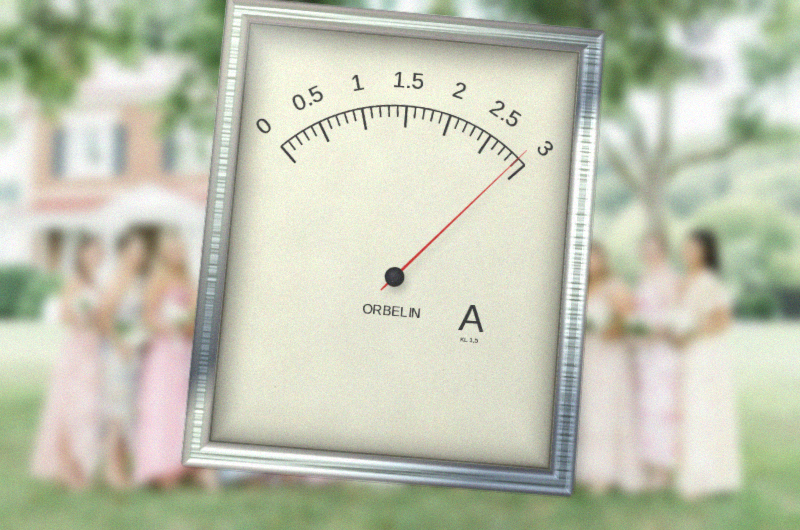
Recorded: A 2.9
